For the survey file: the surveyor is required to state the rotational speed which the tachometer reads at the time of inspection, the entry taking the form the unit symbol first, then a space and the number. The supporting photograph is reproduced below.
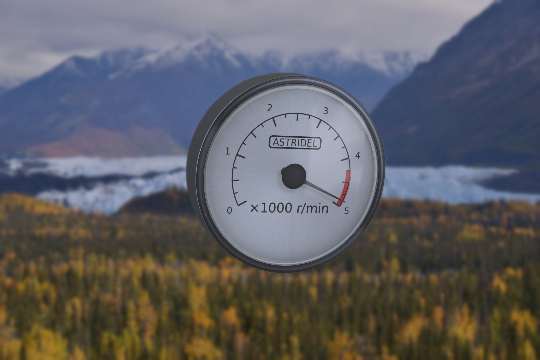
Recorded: rpm 4875
